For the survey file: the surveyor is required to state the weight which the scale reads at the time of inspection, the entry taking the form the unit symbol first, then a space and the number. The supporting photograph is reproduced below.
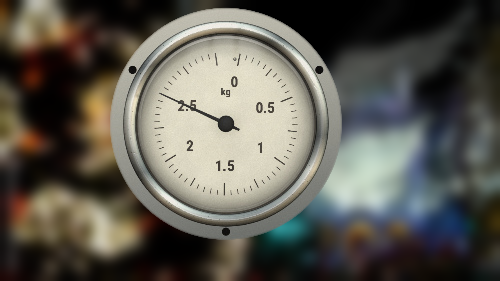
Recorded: kg 2.5
